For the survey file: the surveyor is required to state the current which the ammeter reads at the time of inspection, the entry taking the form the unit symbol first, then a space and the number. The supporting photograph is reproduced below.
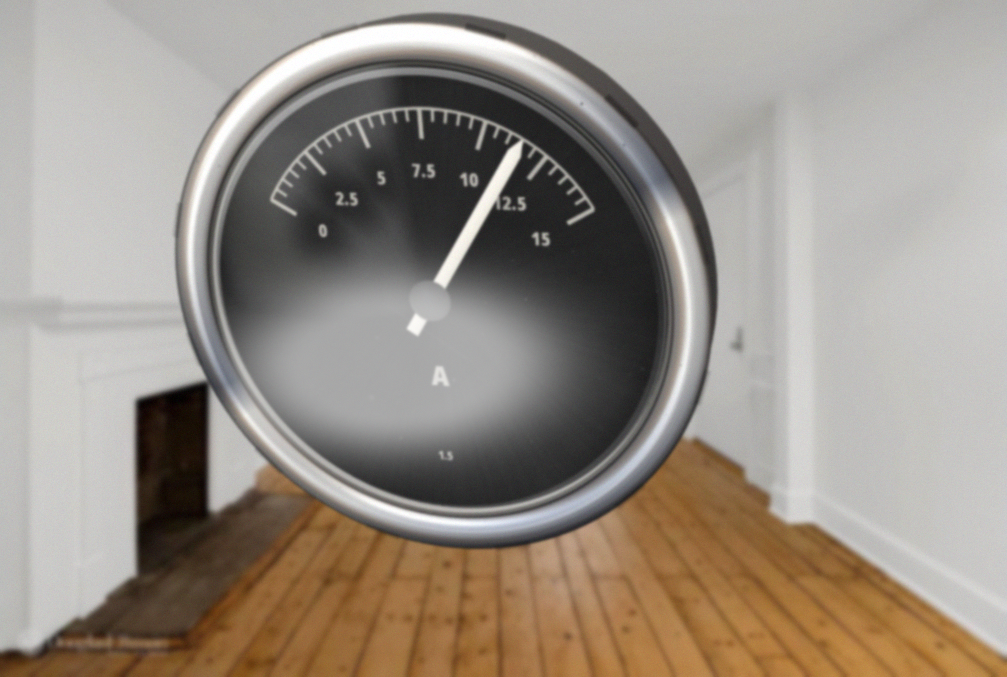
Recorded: A 11.5
